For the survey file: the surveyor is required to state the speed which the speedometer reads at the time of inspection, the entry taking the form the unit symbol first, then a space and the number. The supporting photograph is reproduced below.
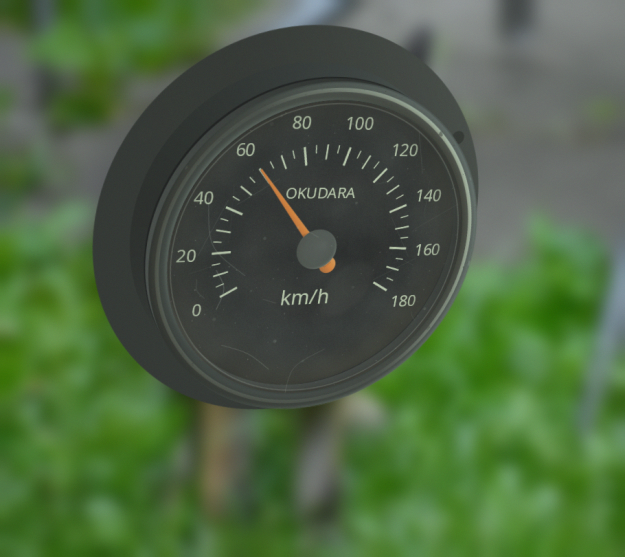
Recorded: km/h 60
